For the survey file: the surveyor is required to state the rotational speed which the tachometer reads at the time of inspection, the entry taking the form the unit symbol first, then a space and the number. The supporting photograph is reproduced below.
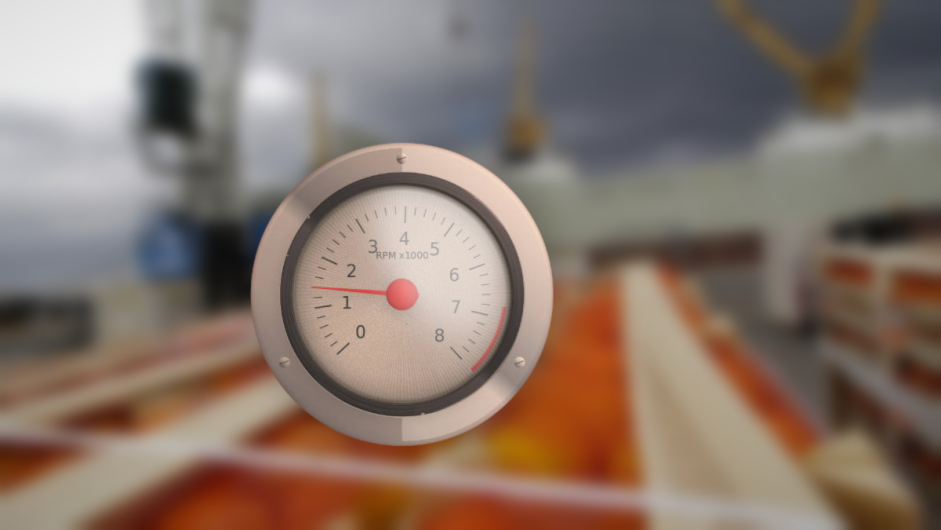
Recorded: rpm 1400
